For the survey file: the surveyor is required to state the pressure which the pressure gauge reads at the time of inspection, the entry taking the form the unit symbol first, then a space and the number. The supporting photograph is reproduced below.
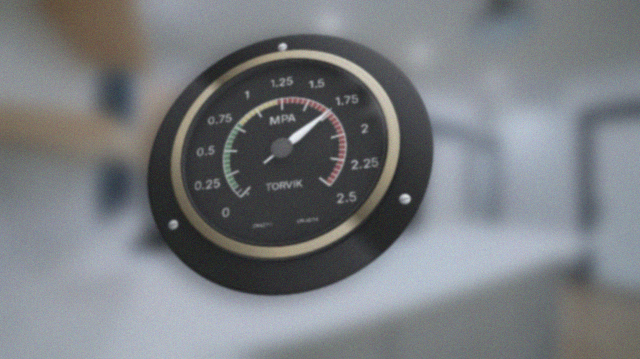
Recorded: MPa 1.75
